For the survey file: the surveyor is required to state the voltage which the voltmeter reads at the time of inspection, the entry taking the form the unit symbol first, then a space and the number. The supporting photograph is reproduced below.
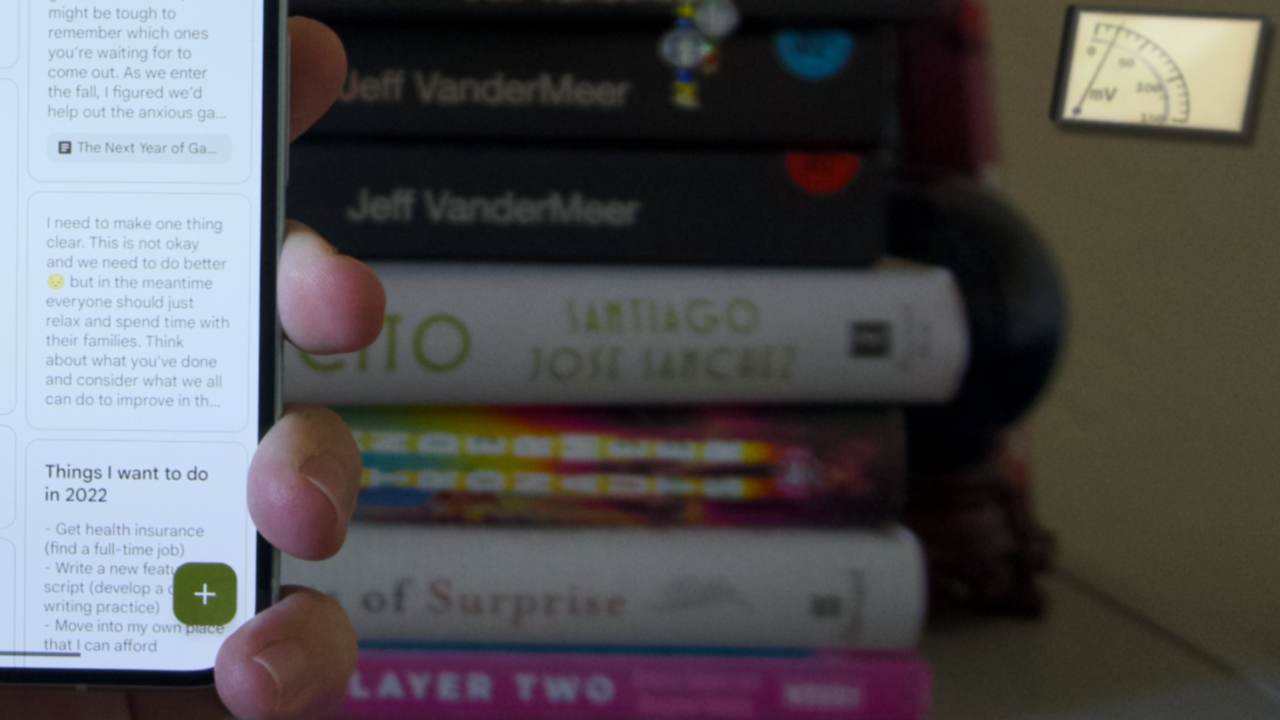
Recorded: mV 20
